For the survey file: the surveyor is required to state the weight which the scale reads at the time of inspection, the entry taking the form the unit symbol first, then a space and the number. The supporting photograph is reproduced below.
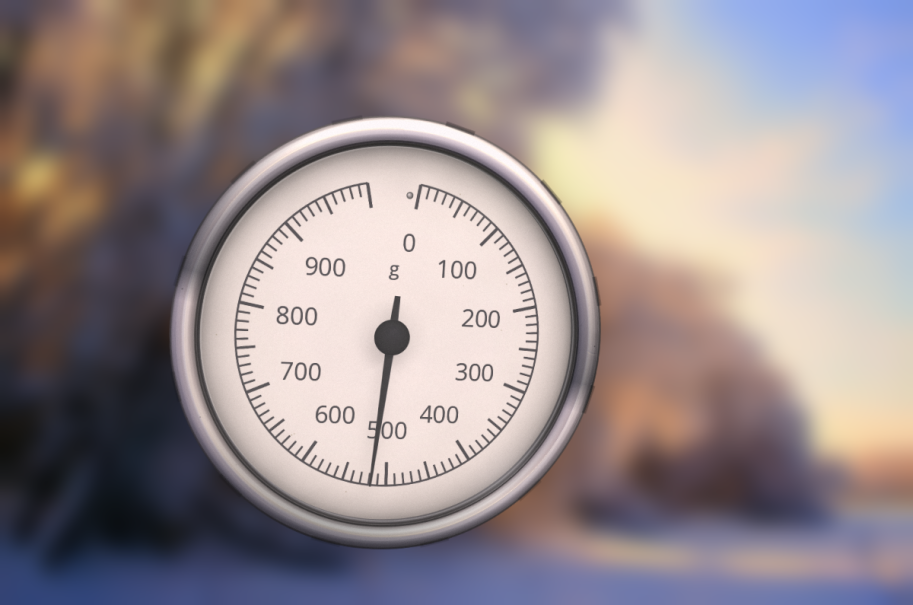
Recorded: g 520
